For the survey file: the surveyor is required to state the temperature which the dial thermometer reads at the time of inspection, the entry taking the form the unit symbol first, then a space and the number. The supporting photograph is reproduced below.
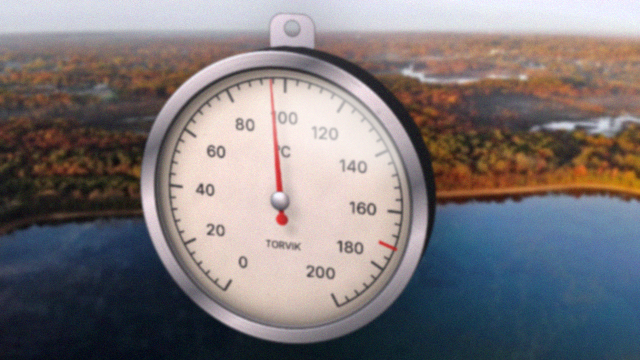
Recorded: °C 96
